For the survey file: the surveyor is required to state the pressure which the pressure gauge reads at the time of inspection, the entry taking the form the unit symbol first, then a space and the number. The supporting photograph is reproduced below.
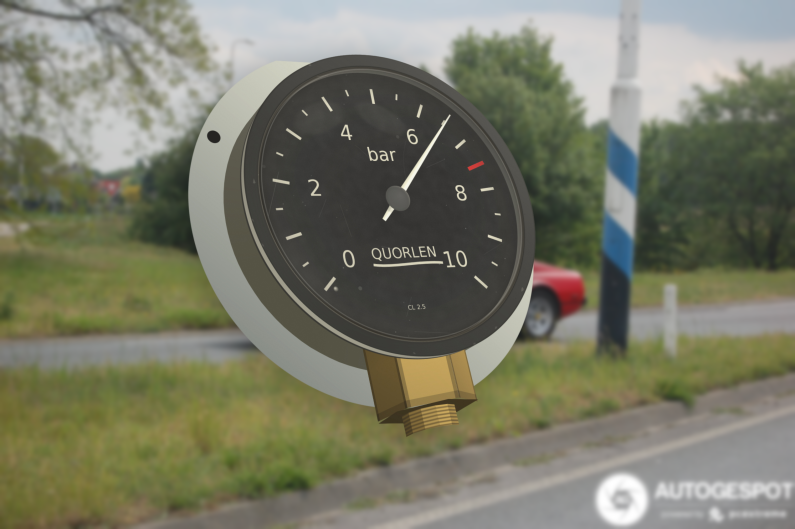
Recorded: bar 6.5
